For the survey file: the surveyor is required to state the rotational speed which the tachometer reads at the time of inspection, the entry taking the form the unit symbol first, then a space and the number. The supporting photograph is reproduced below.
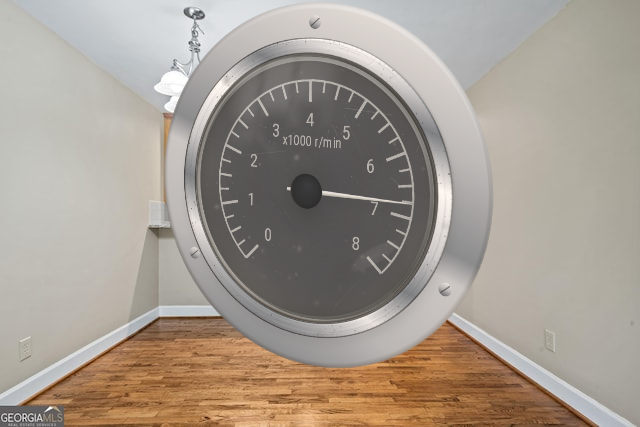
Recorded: rpm 6750
